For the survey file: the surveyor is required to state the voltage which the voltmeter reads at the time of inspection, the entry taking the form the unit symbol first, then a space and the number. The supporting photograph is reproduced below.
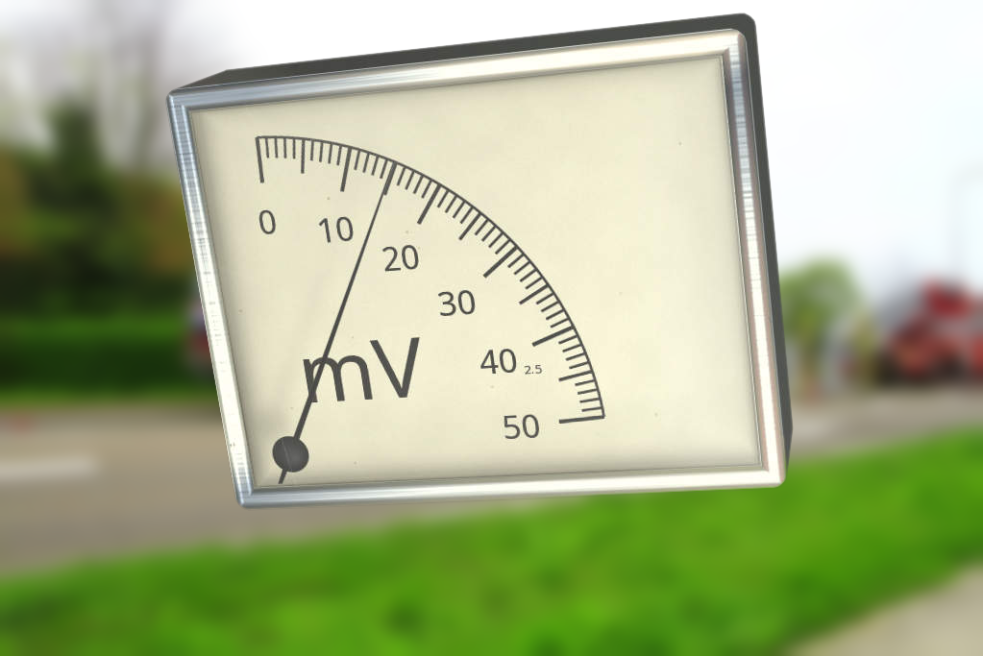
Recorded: mV 15
